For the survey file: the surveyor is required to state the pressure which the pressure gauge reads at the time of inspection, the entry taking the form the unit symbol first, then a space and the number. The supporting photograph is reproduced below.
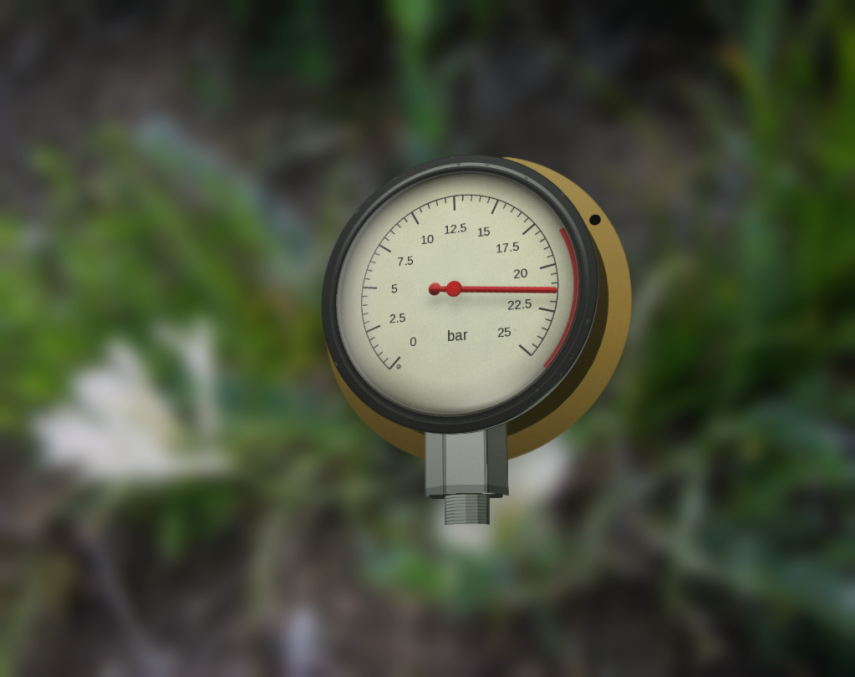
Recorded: bar 21.5
